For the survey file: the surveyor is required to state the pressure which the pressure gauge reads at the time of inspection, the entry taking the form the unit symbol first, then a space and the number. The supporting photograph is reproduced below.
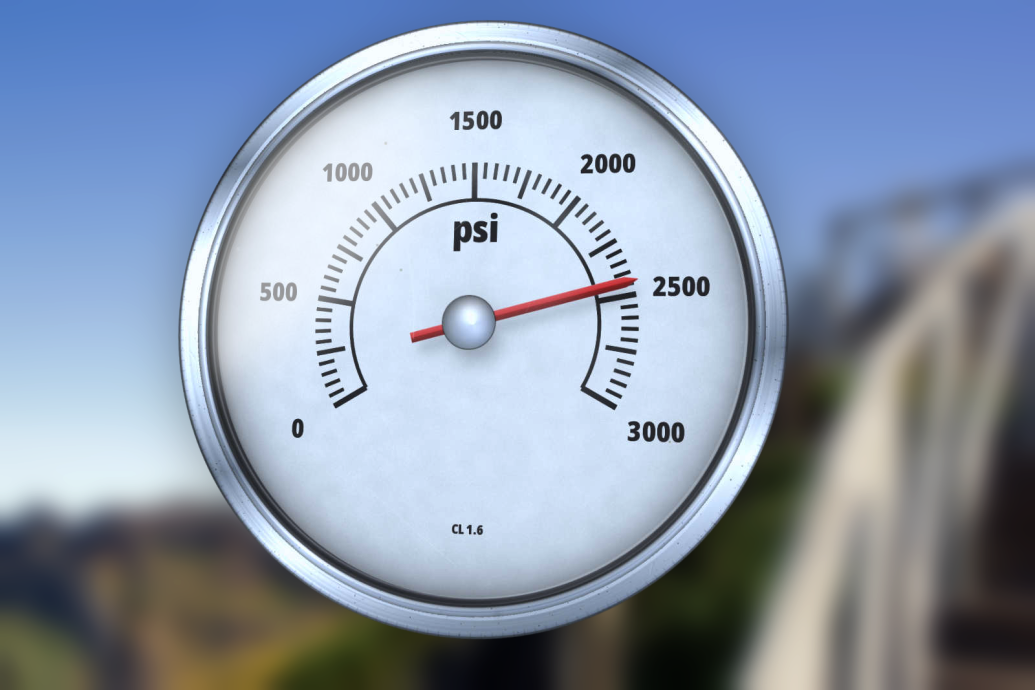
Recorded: psi 2450
